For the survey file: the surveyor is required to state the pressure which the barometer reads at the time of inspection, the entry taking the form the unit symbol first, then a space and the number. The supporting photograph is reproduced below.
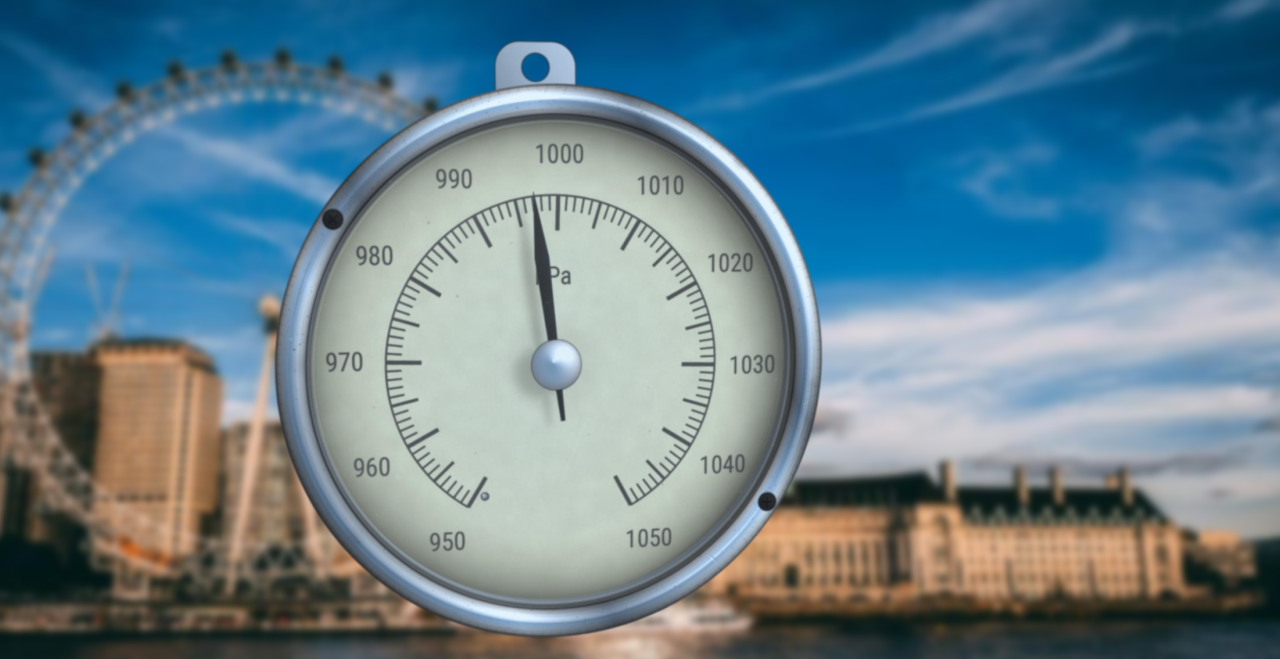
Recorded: hPa 997
